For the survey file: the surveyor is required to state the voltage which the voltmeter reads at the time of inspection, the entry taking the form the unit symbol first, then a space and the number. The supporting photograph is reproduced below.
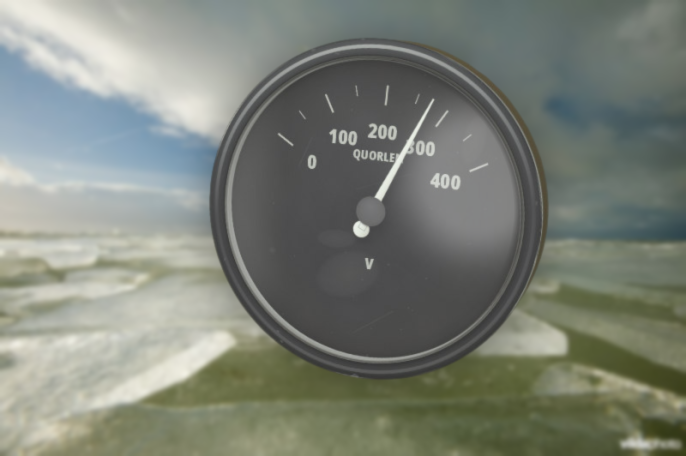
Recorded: V 275
